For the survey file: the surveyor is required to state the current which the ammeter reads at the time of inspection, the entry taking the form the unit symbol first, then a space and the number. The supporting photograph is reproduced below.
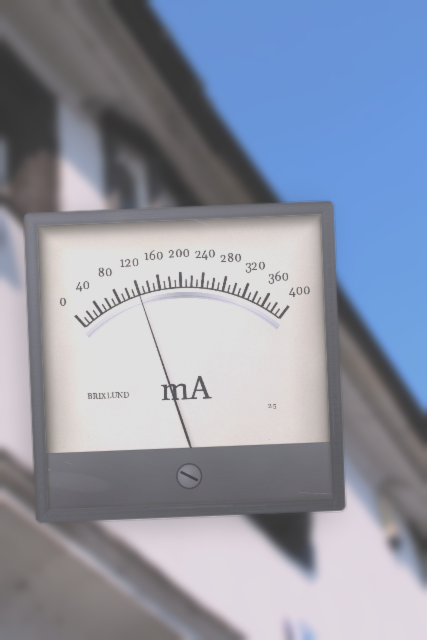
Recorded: mA 120
